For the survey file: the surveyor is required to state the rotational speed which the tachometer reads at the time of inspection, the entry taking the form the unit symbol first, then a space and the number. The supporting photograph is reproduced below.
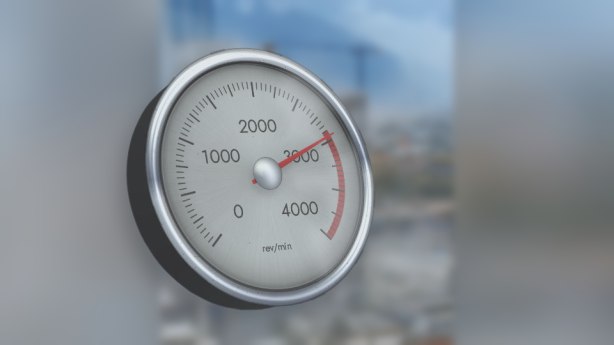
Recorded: rpm 2950
